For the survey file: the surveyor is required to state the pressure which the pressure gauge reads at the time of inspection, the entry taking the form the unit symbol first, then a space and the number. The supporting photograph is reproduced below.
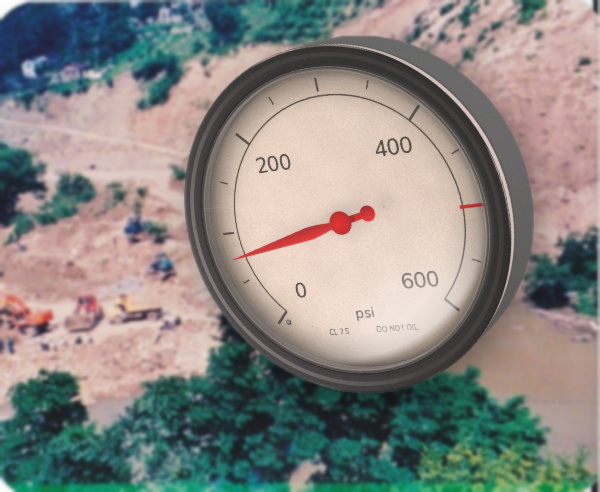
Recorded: psi 75
